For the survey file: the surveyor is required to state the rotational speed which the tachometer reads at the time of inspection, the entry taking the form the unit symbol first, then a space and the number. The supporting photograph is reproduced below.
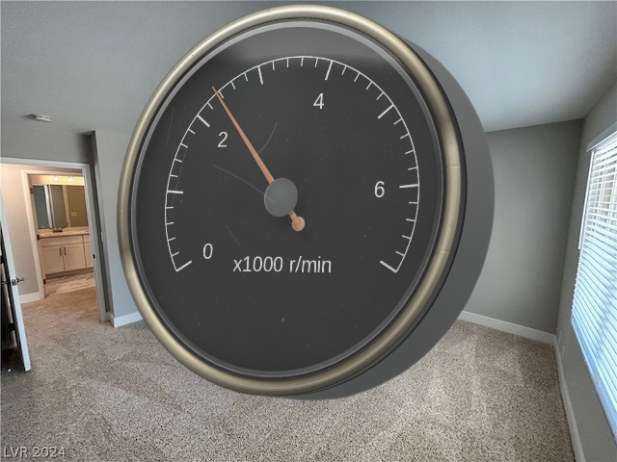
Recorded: rpm 2400
